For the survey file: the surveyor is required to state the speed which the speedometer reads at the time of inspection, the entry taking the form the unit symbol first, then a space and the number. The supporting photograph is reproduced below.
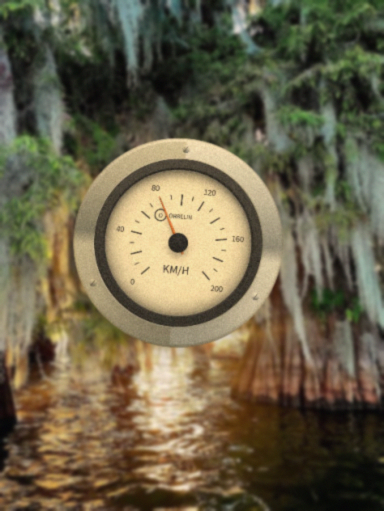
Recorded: km/h 80
